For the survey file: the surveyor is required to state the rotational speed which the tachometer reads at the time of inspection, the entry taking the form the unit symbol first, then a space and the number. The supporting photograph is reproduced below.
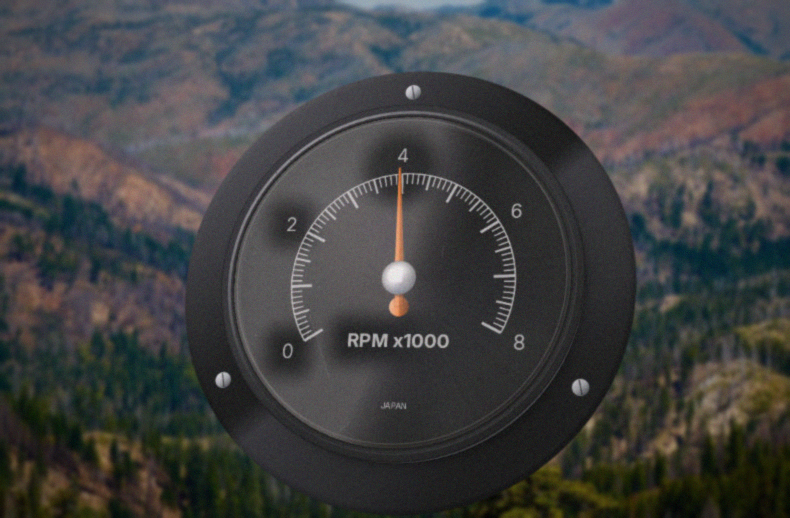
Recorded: rpm 4000
